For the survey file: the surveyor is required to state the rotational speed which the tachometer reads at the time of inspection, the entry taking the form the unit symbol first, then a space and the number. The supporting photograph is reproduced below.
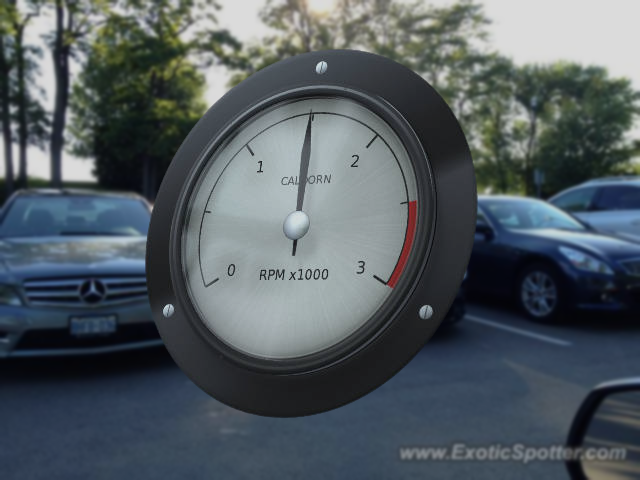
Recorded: rpm 1500
